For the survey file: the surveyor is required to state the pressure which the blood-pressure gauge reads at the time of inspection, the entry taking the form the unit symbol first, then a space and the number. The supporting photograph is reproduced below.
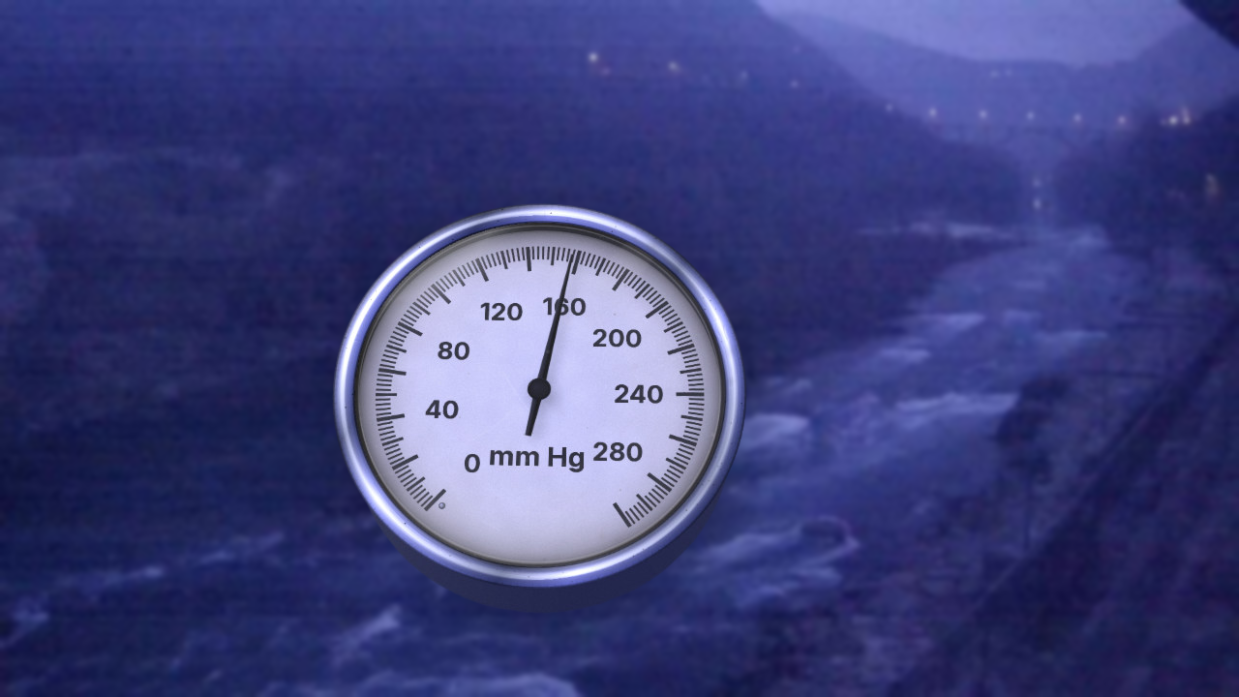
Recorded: mmHg 158
